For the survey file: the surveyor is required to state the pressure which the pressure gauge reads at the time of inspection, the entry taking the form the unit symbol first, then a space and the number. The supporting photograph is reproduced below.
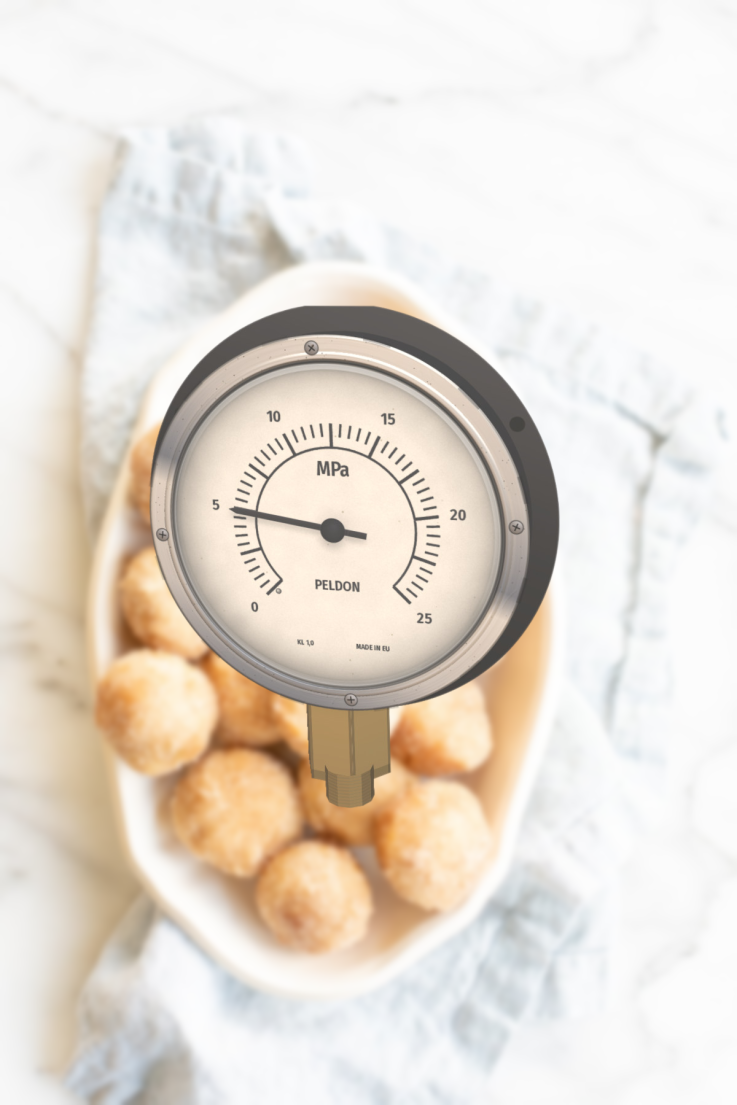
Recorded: MPa 5
